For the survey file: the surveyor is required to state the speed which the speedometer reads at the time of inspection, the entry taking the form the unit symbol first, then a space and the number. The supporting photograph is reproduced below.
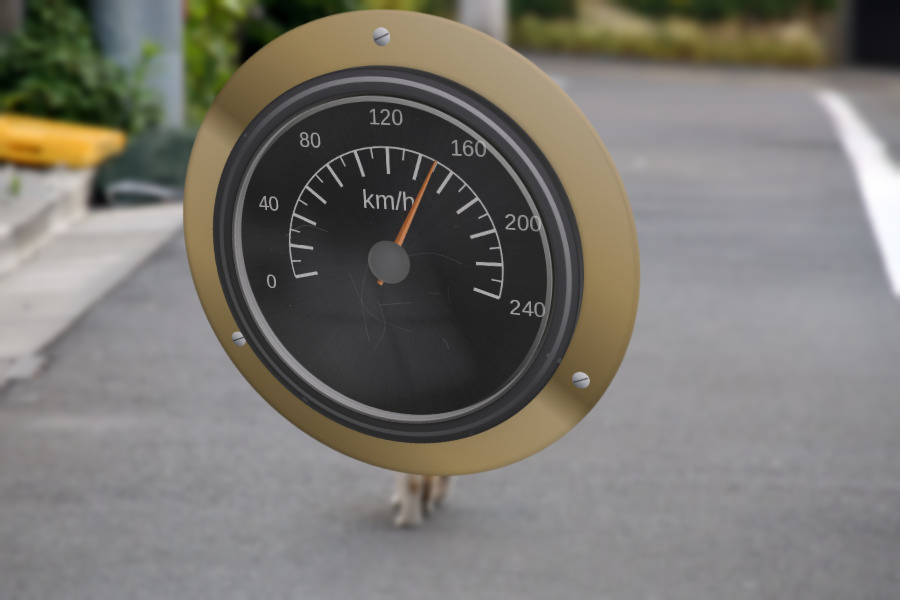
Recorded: km/h 150
